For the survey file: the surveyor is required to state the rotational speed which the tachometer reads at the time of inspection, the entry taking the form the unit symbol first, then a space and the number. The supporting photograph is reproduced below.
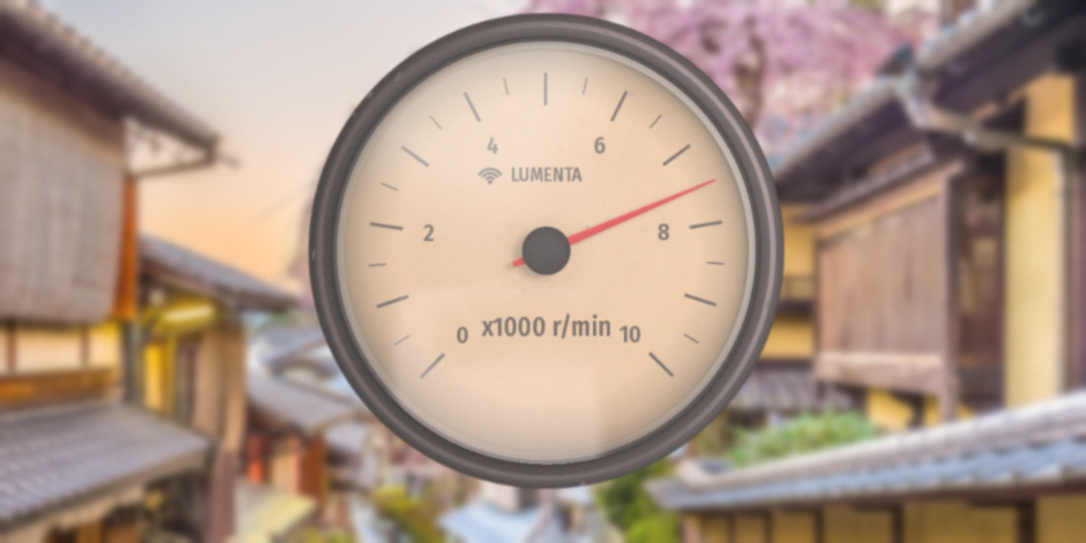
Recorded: rpm 7500
